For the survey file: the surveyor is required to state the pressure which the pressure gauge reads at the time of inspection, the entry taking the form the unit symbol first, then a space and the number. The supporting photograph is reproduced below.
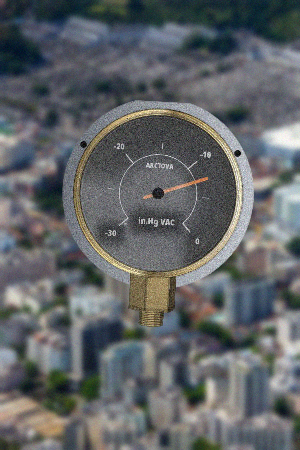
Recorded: inHg -7.5
